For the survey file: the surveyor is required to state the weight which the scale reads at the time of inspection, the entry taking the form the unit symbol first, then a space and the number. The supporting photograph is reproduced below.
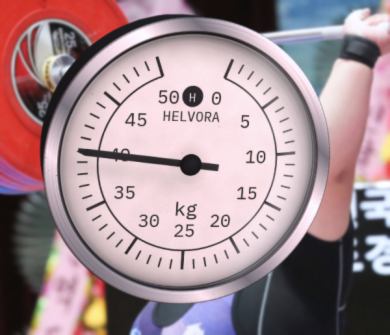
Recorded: kg 40
